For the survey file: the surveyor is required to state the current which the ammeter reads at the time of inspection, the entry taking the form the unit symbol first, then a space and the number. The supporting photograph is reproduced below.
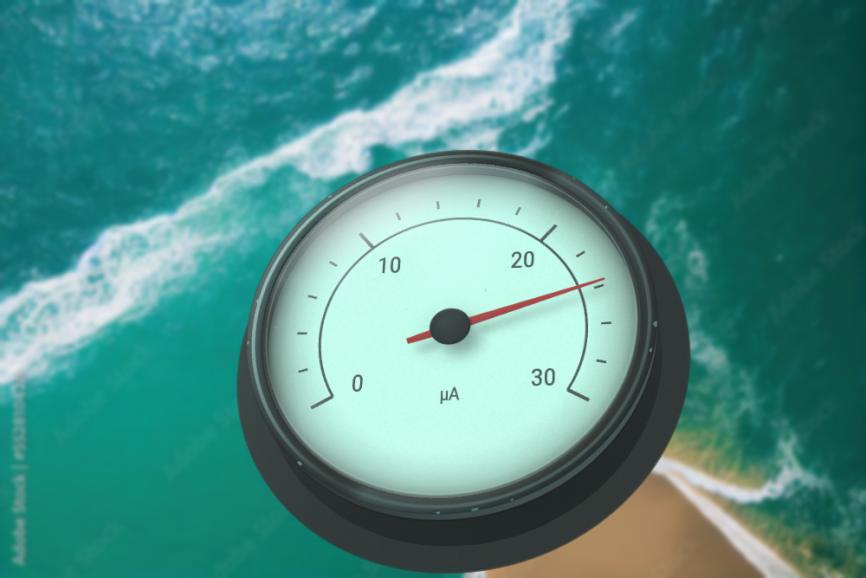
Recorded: µA 24
